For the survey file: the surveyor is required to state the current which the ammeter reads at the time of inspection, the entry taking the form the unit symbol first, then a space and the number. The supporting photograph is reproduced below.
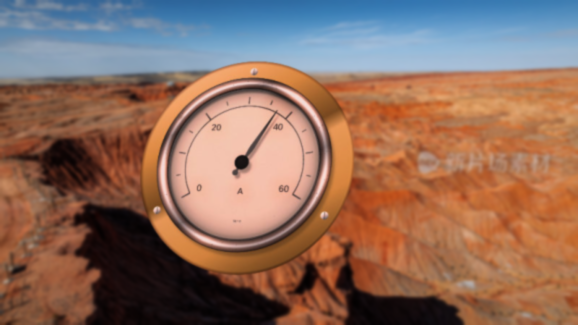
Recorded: A 37.5
